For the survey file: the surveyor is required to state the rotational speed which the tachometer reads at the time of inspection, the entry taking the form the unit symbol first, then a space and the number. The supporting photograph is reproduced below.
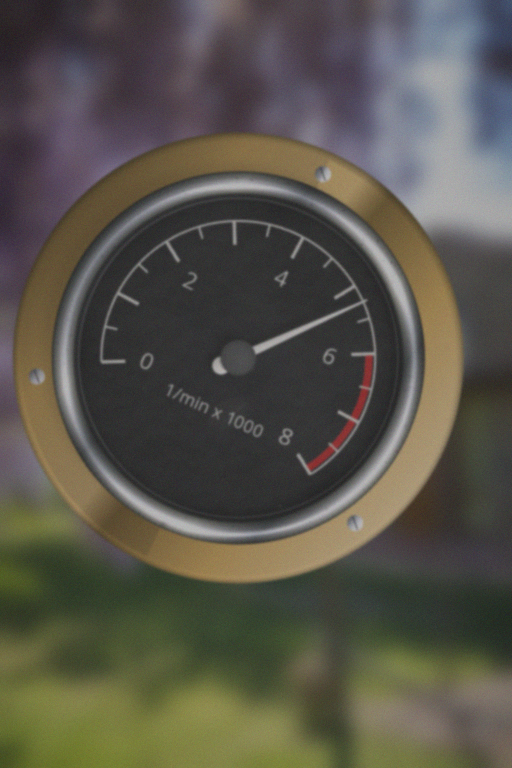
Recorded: rpm 5250
